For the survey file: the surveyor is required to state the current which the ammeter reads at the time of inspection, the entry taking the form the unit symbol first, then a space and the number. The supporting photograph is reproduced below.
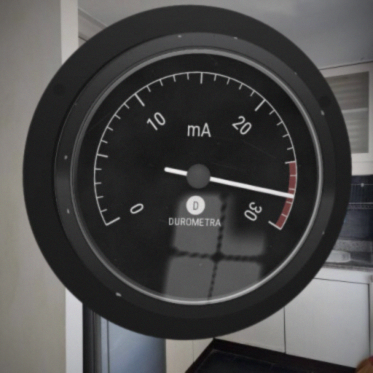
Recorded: mA 27.5
